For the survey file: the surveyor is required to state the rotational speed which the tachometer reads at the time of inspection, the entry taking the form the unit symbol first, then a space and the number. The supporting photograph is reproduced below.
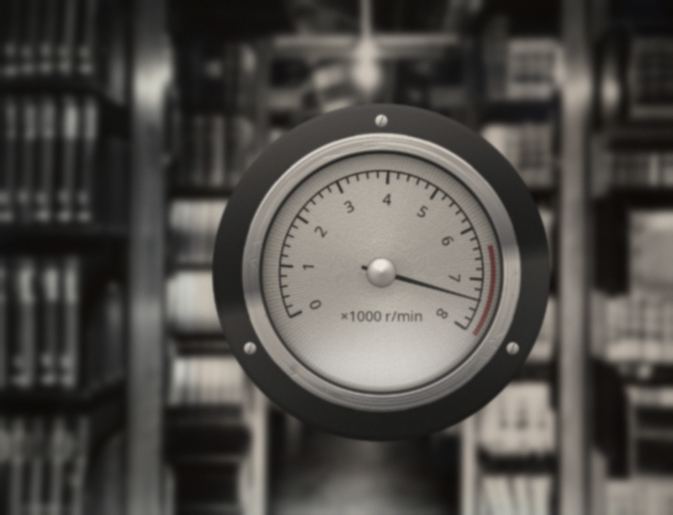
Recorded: rpm 7400
